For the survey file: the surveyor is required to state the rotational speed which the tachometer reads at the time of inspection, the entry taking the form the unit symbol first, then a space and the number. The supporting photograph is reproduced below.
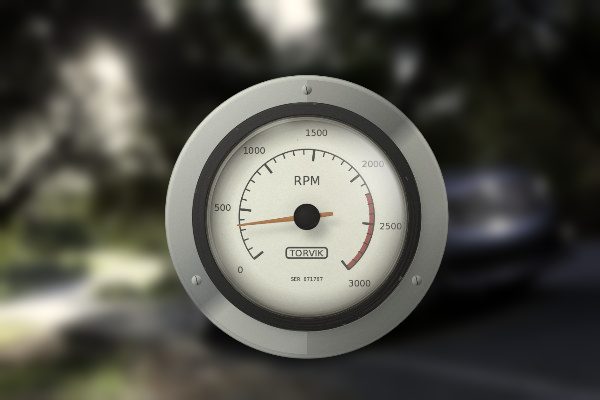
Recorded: rpm 350
